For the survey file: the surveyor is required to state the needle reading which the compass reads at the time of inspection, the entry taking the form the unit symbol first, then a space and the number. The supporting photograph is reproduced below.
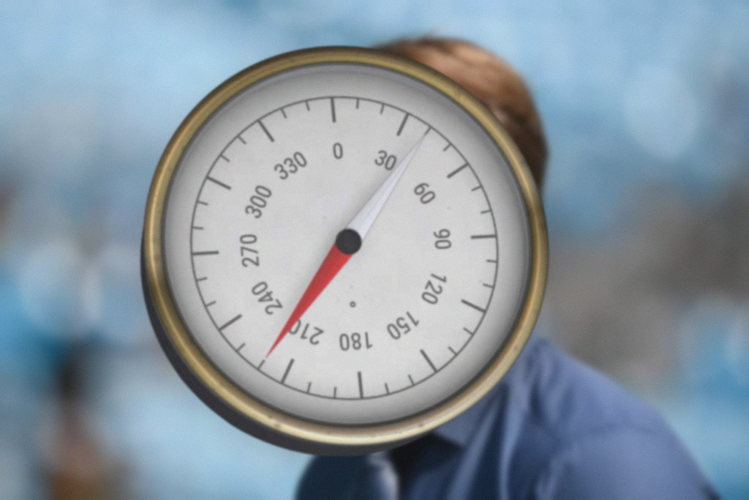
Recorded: ° 220
